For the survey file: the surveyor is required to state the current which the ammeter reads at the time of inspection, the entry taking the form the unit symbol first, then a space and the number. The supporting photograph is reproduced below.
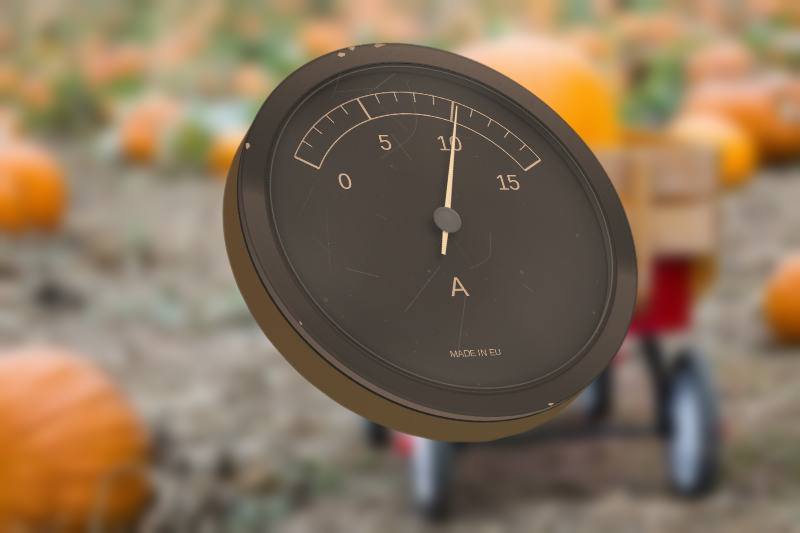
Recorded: A 10
